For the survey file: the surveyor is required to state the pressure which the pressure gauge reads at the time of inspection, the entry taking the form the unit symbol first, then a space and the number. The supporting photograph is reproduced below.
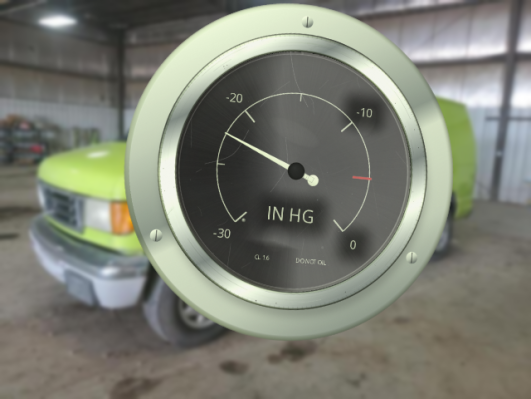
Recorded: inHg -22.5
